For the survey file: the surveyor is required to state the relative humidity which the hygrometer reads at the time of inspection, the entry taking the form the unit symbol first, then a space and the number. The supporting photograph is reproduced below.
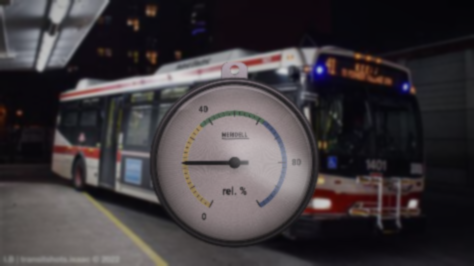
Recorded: % 20
